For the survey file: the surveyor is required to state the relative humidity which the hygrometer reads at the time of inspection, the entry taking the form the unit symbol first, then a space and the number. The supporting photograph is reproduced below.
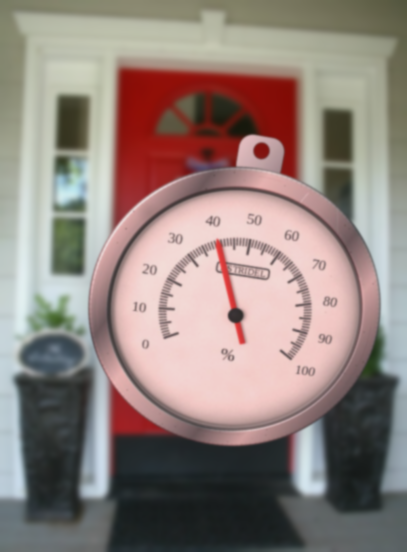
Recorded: % 40
